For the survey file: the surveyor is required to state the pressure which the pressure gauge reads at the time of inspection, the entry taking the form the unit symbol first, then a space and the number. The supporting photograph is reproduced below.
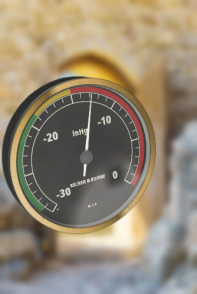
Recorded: inHg -13
